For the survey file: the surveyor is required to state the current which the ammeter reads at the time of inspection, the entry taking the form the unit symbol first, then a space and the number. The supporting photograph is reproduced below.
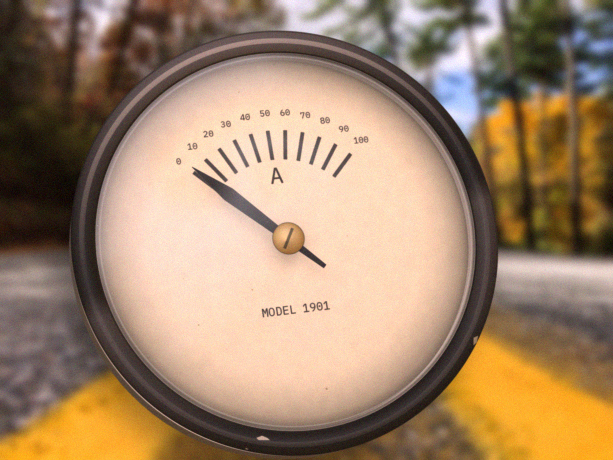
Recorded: A 0
